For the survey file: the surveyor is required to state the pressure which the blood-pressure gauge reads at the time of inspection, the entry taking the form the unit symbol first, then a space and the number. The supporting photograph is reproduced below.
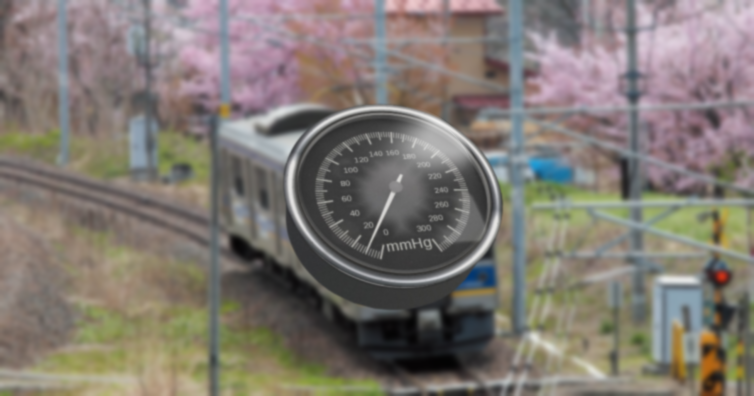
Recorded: mmHg 10
